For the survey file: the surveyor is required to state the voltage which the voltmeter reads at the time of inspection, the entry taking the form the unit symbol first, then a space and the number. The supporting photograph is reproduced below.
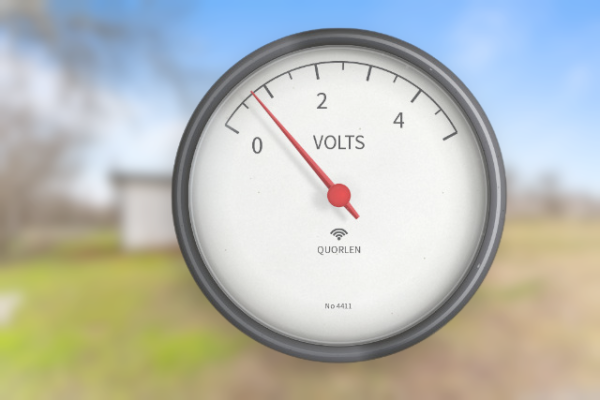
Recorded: V 0.75
